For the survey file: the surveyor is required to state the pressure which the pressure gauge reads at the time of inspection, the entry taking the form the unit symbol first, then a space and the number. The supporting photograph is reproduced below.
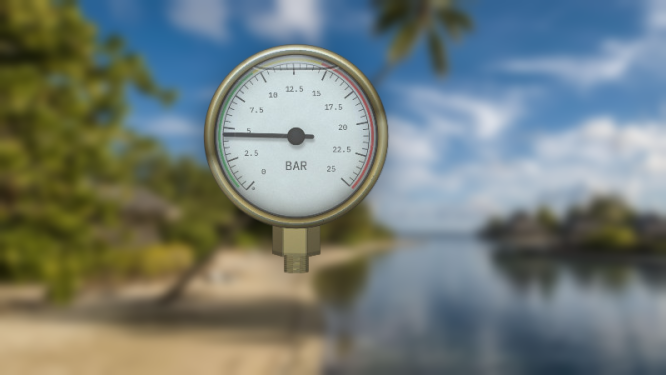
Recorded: bar 4.5
